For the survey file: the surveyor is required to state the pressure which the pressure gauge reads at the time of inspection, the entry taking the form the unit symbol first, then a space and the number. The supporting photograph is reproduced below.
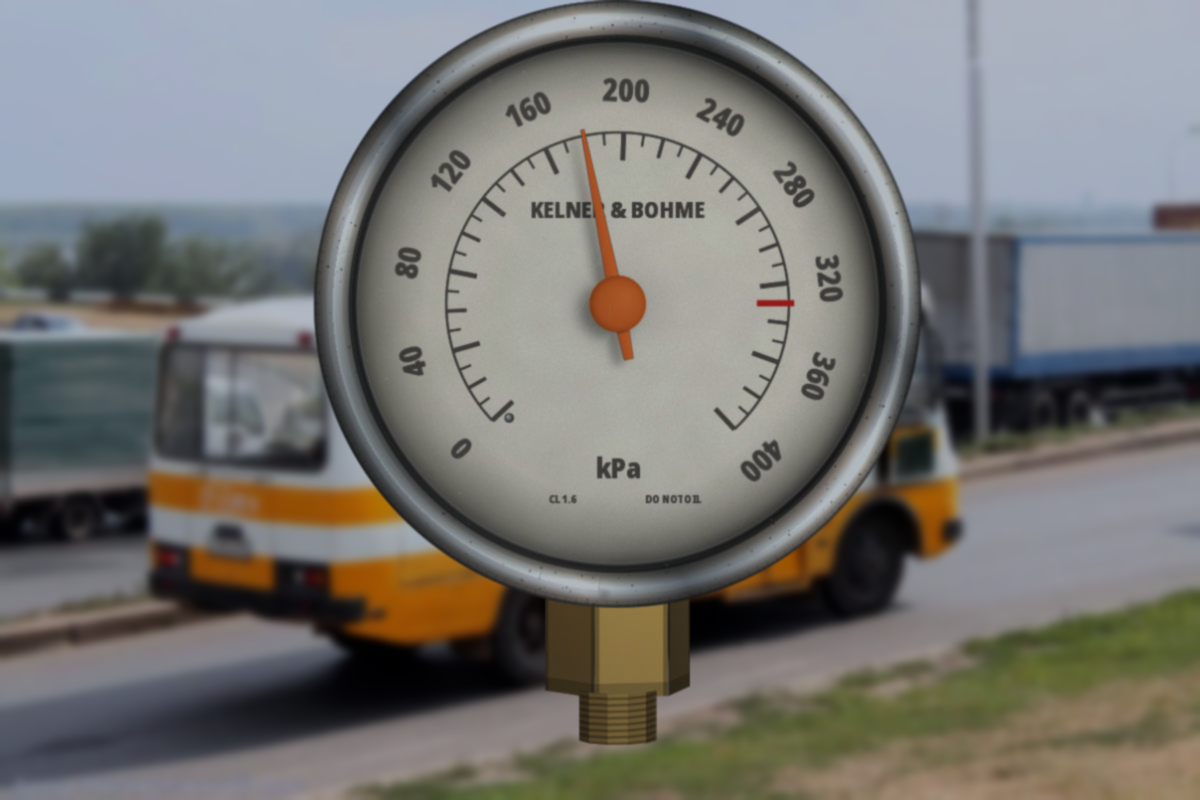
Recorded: kPa 180
